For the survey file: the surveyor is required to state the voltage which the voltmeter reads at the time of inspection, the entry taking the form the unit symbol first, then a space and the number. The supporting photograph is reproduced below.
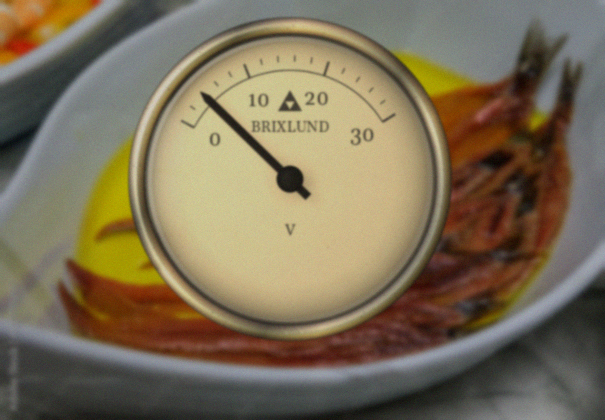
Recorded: V 4
